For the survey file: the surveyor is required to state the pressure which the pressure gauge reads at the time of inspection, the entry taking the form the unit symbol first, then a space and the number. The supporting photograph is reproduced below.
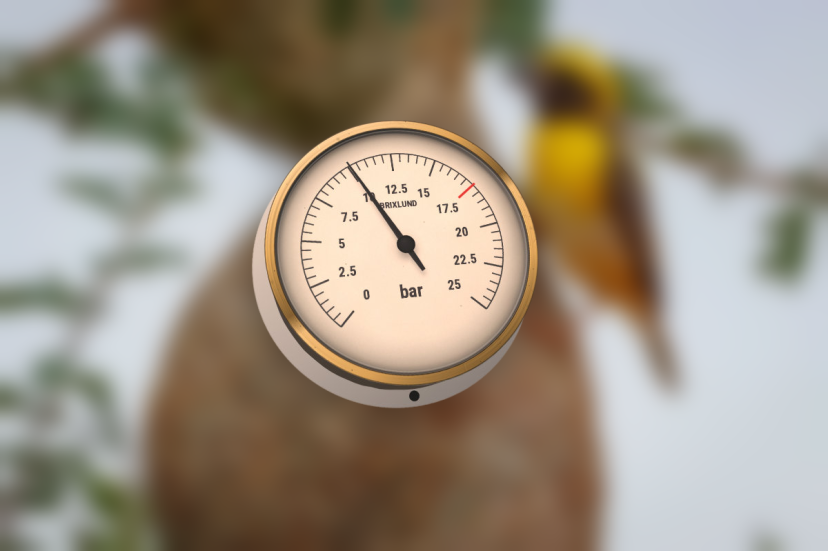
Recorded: bar 10
